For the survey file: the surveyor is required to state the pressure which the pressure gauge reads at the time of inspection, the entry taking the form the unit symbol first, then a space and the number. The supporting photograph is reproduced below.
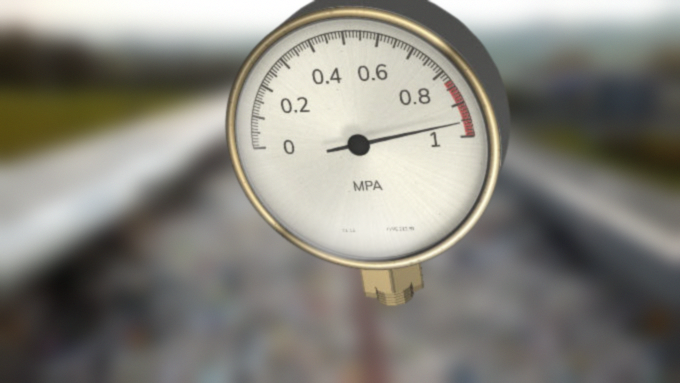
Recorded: MPa 0.95
